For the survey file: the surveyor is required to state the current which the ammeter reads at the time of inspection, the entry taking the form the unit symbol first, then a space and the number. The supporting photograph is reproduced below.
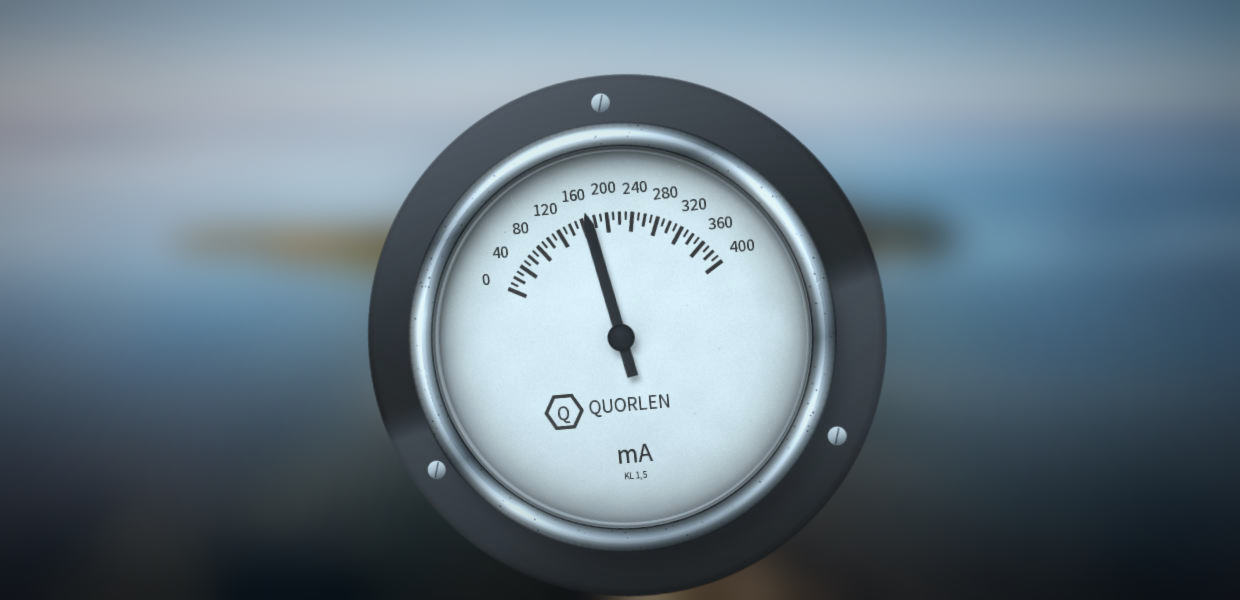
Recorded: mA 170
